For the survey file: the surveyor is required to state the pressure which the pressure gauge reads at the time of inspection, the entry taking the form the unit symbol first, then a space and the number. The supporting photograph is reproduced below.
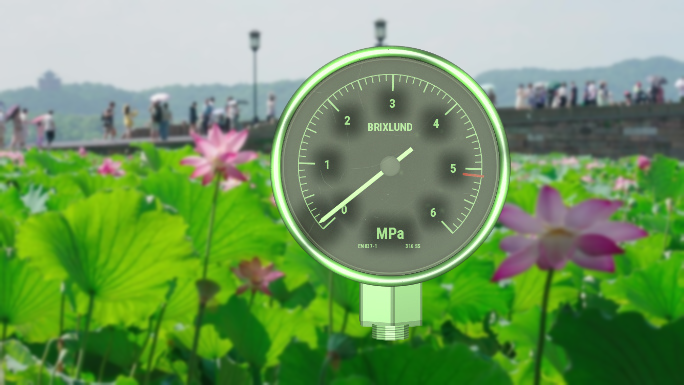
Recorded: MPa 0.1
